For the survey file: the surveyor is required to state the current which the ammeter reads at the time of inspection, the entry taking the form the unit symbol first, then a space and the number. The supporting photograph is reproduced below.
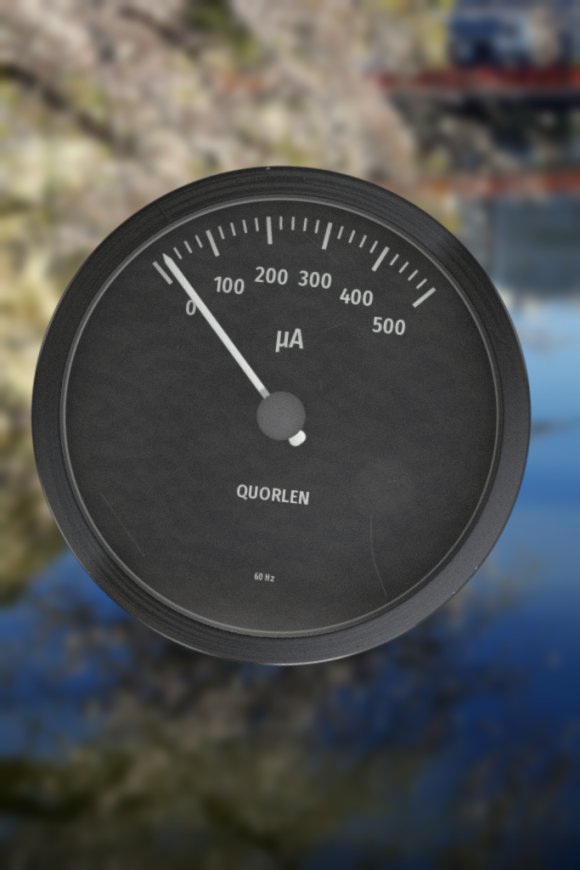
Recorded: µA 20
